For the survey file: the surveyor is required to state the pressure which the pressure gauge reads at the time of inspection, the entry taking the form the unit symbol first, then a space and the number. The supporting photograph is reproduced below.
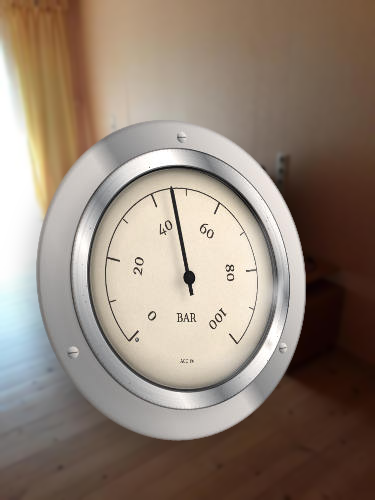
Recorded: bar 45
